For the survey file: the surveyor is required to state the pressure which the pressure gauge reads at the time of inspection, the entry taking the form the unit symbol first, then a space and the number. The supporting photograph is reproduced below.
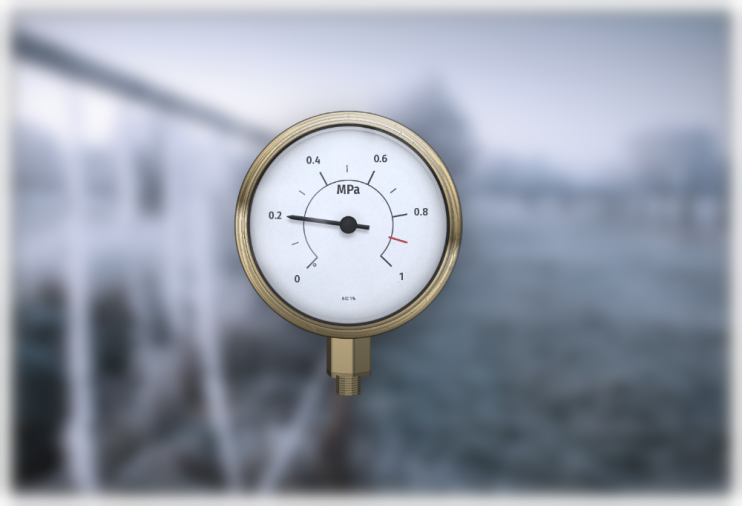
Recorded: MPa 0.2
